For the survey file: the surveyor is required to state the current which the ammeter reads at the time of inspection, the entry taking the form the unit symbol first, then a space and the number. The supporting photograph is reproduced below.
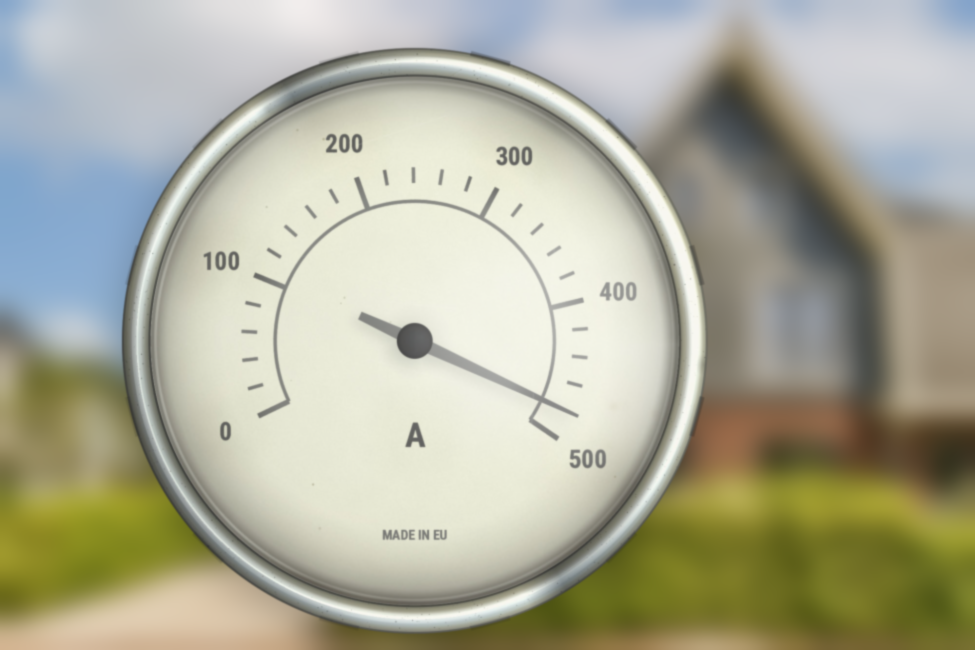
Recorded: A 480
